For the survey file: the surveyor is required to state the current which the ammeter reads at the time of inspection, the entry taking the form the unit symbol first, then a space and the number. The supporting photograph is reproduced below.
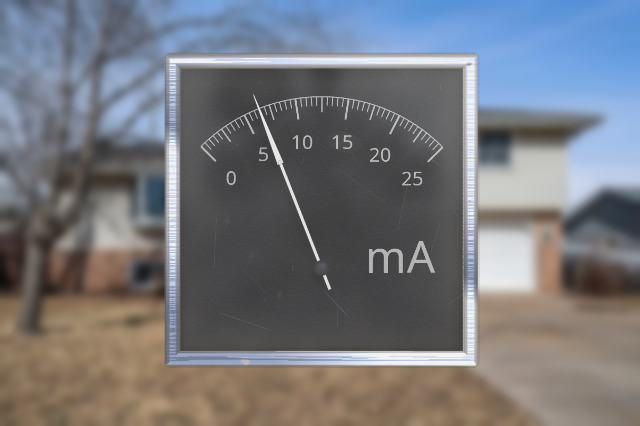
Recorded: mA 6.5
